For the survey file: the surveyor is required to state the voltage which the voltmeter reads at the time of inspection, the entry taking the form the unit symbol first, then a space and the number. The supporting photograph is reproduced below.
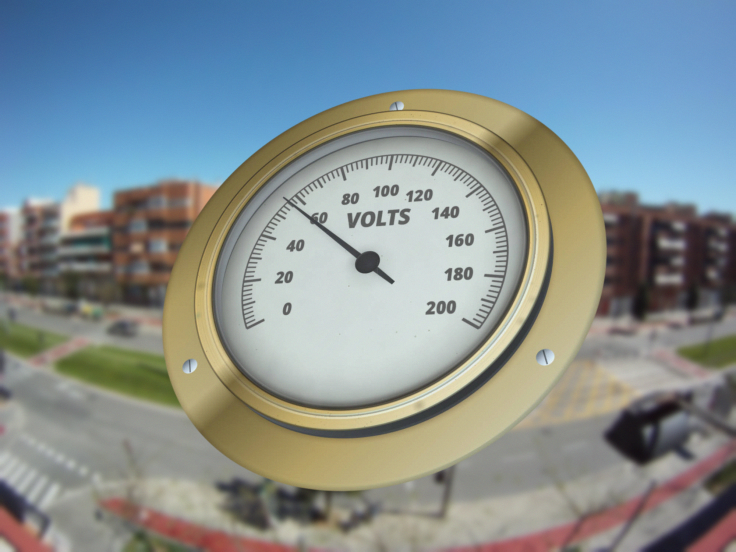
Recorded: V 56
